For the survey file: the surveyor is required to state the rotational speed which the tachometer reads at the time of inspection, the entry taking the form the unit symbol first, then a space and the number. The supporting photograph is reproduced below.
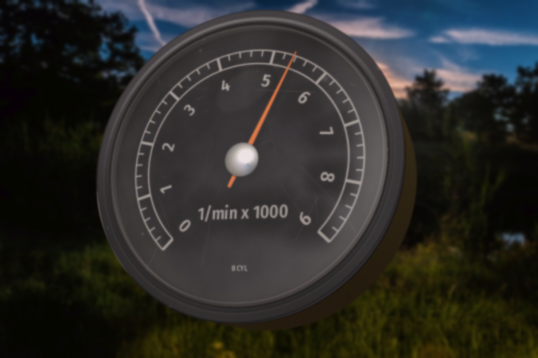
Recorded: rpm 5400
